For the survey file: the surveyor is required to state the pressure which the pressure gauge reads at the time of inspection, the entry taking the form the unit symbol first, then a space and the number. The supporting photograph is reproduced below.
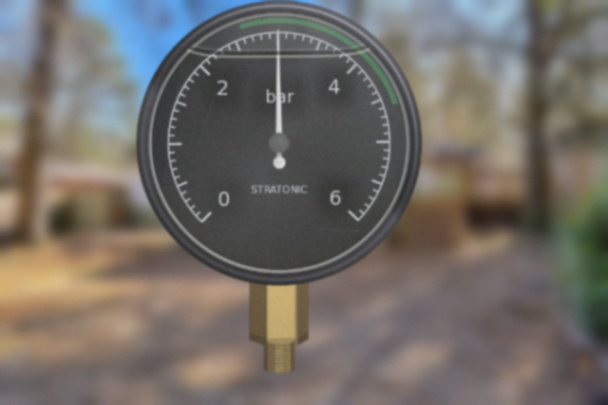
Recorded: bar 3
